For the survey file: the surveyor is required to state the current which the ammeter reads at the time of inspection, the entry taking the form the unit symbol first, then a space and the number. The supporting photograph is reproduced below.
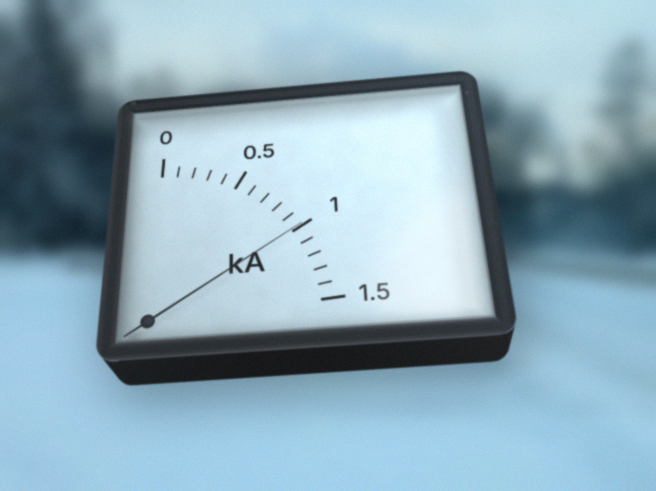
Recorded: kA 1
